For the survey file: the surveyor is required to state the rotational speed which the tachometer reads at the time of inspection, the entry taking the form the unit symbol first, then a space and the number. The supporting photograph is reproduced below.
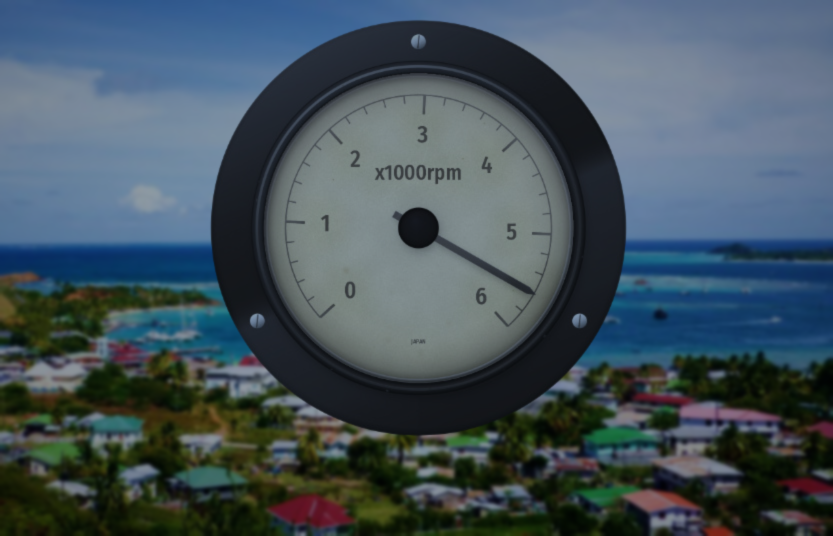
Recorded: rpm 5600
